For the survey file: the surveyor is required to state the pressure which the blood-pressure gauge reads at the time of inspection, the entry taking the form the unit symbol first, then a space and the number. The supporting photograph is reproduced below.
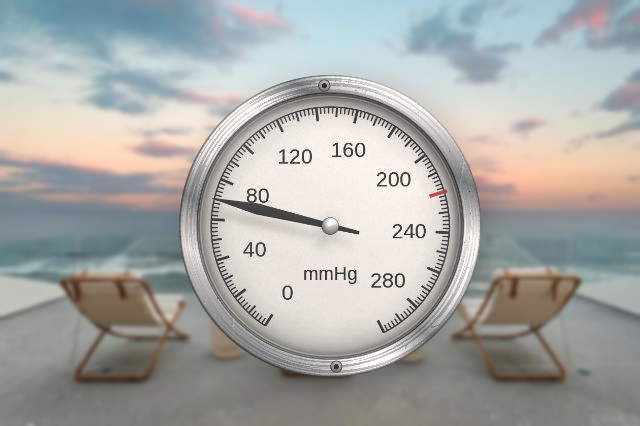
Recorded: mmHg 70
